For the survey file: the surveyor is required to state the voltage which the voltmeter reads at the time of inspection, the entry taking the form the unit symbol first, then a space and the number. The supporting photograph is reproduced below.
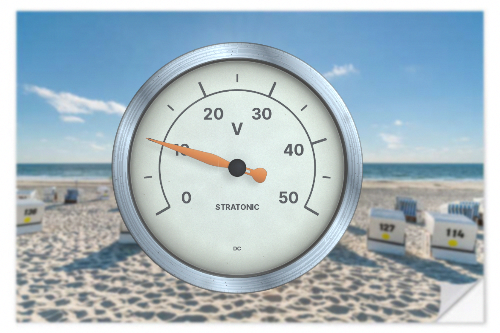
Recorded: V 10
